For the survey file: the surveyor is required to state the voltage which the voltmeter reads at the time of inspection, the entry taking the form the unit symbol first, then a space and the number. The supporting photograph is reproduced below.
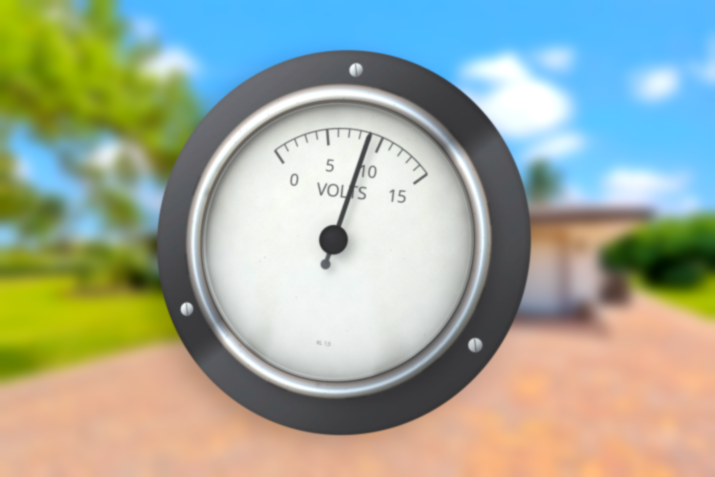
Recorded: V 9
